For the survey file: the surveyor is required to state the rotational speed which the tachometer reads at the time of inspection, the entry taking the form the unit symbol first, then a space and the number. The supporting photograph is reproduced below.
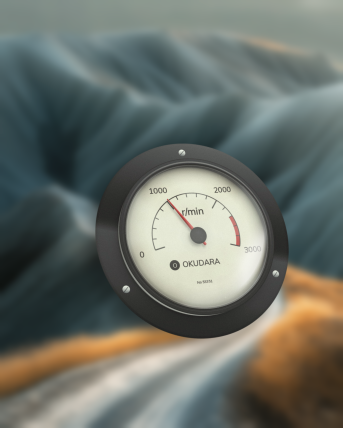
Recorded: rpm 1000
